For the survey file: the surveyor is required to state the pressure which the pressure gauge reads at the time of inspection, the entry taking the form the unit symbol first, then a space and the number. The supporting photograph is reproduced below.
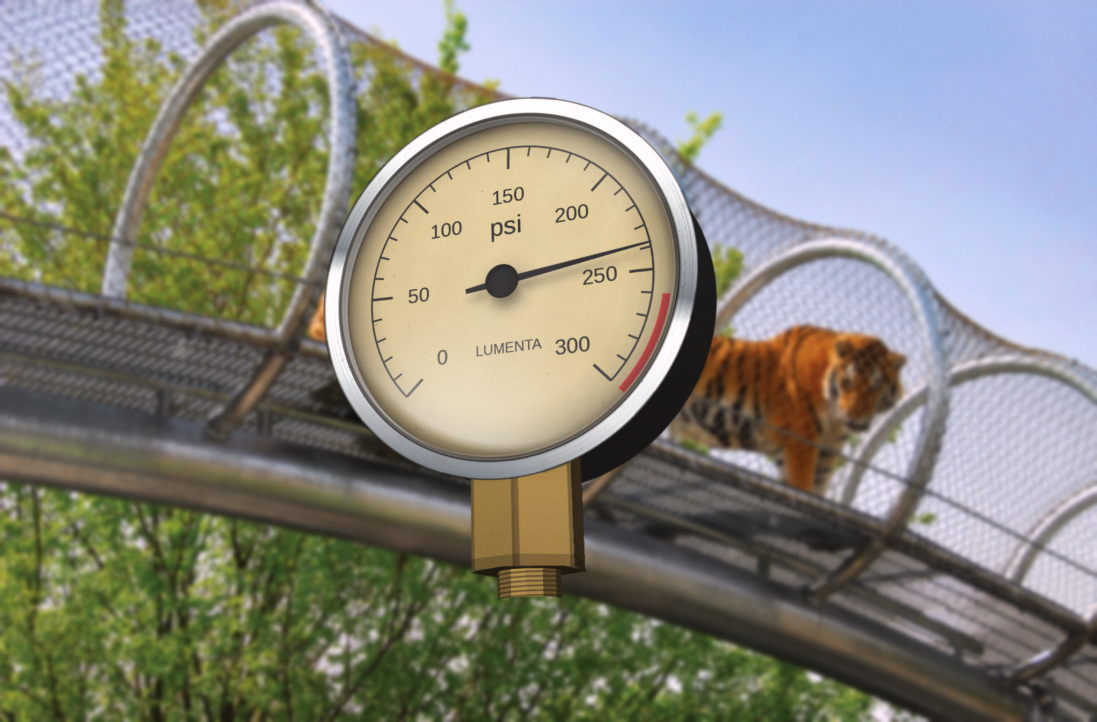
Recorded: psi 240
